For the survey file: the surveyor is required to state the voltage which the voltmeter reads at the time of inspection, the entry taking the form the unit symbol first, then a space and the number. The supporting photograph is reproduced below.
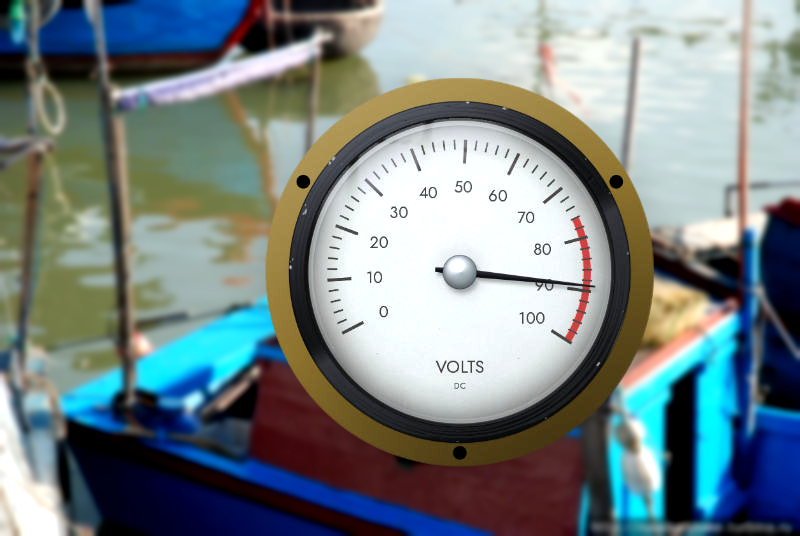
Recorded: V 89
